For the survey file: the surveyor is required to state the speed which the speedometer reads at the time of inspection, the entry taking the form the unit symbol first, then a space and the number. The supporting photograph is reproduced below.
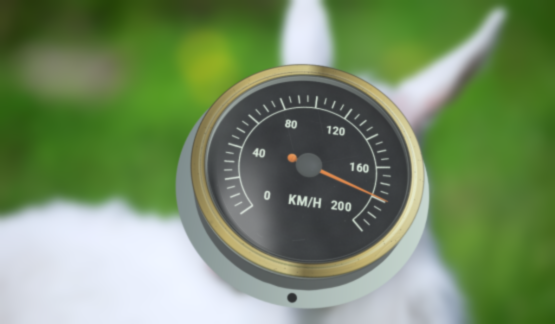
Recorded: km/h 180
